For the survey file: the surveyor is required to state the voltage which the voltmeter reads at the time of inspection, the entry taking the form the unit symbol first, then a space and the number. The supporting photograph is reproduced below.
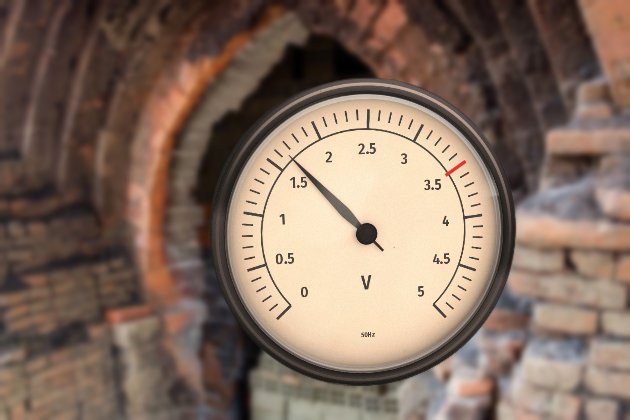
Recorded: V 1.65
